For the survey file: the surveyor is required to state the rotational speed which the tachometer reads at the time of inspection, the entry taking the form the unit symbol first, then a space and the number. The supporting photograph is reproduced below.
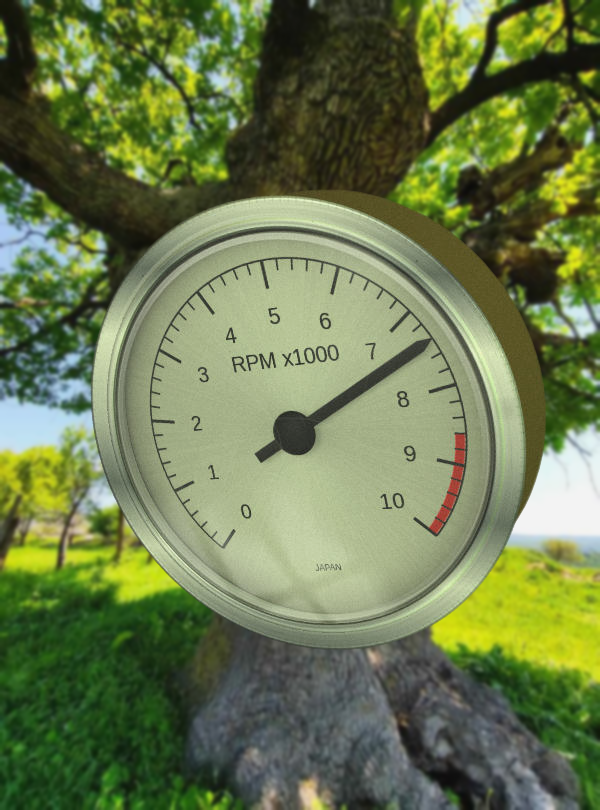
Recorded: rpm 7400
